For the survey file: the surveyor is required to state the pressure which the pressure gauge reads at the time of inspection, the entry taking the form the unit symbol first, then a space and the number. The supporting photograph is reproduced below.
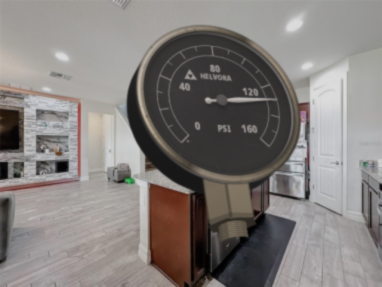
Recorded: psi 130
